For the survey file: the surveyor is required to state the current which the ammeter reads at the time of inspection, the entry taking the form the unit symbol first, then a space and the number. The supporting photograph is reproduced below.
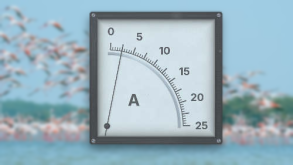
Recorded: A 2.5
